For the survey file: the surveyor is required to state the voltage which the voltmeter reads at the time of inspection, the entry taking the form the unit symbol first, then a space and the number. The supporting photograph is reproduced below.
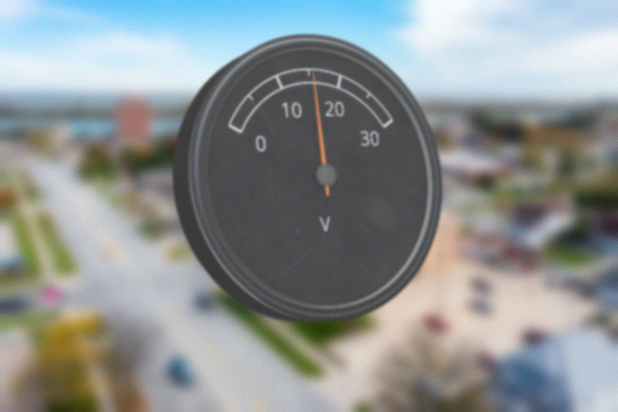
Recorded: V 15
